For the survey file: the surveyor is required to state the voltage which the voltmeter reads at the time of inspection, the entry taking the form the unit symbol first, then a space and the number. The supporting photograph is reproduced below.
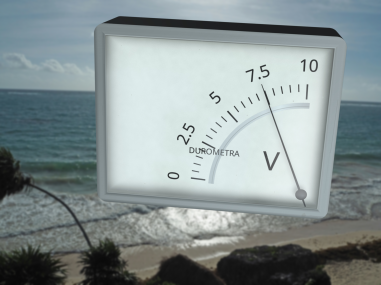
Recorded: V 7.5
